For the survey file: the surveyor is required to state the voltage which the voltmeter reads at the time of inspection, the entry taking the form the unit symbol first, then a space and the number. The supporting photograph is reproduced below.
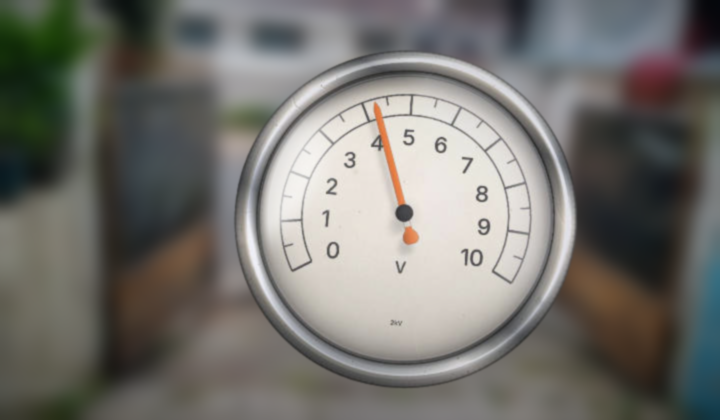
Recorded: V 4.25
